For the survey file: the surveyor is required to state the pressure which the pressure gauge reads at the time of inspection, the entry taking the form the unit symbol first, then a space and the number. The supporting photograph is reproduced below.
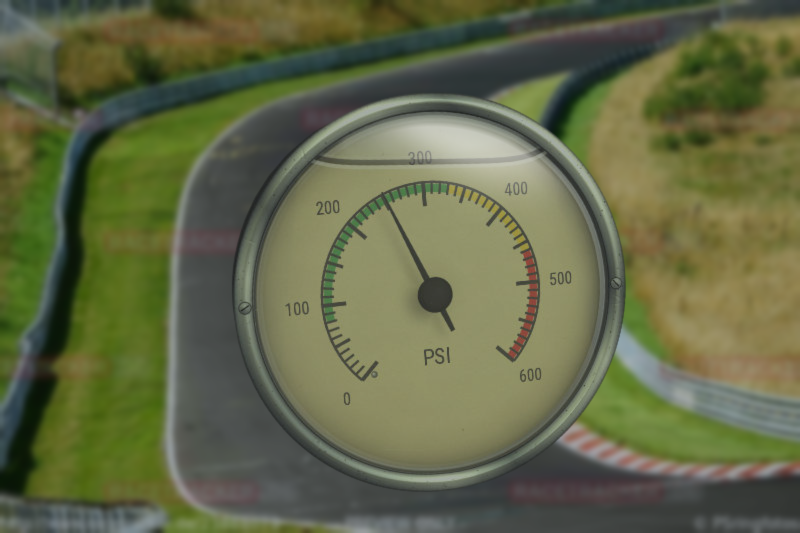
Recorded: psi 250
